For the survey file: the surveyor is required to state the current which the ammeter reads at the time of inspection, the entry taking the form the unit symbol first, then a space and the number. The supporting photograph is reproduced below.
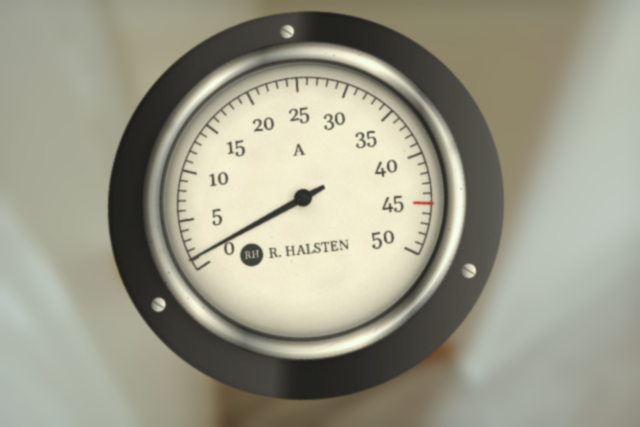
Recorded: A 1
